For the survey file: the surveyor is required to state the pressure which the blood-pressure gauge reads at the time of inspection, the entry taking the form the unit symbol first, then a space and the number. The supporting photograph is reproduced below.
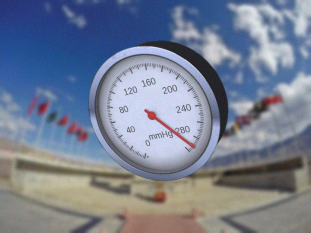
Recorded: mmHg 290
